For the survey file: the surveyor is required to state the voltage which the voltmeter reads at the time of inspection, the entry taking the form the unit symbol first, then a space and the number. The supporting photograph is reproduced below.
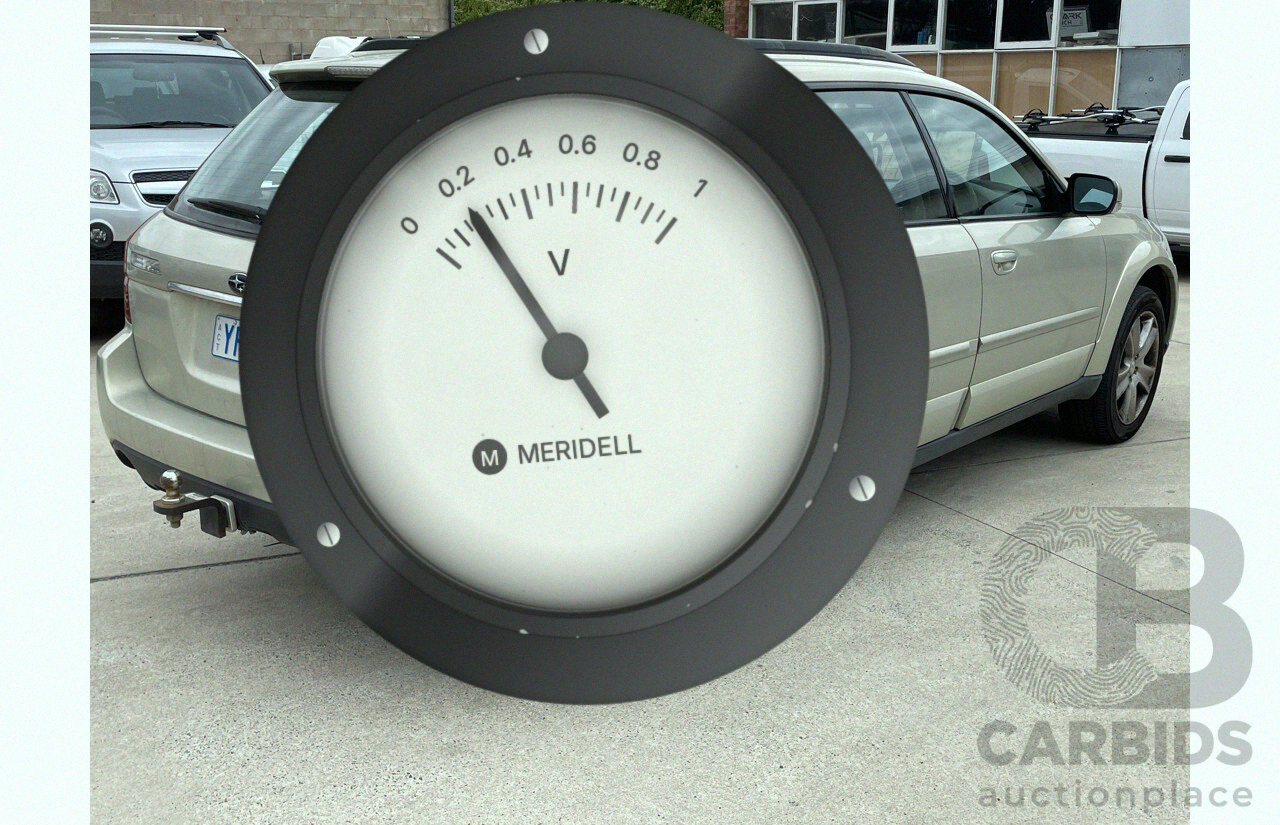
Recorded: V 0.2
